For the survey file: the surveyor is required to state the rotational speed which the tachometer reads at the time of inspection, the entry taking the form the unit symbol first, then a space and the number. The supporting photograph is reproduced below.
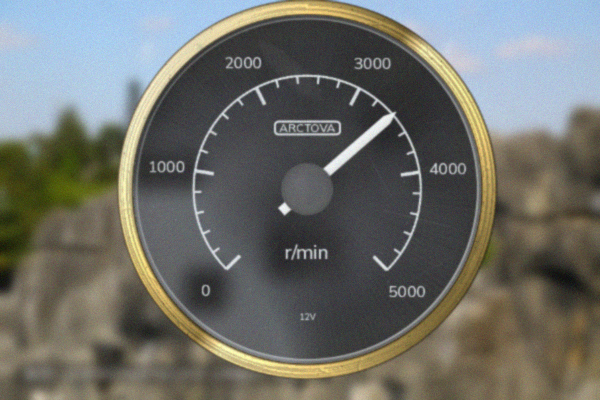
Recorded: rpm 3400
